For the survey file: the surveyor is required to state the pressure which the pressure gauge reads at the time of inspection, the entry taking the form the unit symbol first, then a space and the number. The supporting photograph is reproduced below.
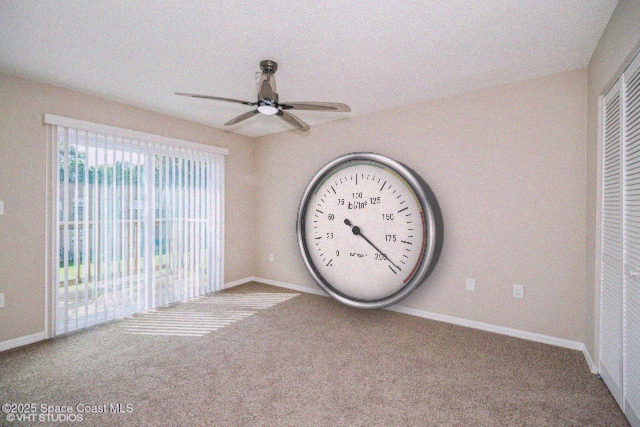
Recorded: psi 195
